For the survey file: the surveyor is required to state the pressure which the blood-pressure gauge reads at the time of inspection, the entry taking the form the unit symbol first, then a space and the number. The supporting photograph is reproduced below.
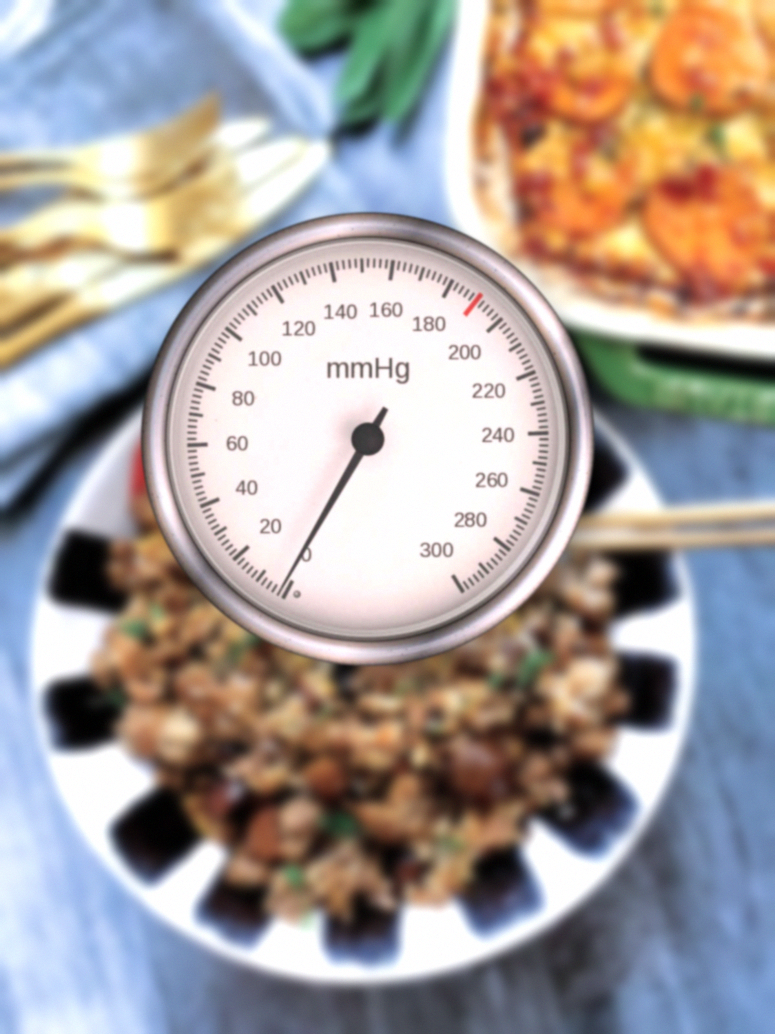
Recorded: mmHg 2
